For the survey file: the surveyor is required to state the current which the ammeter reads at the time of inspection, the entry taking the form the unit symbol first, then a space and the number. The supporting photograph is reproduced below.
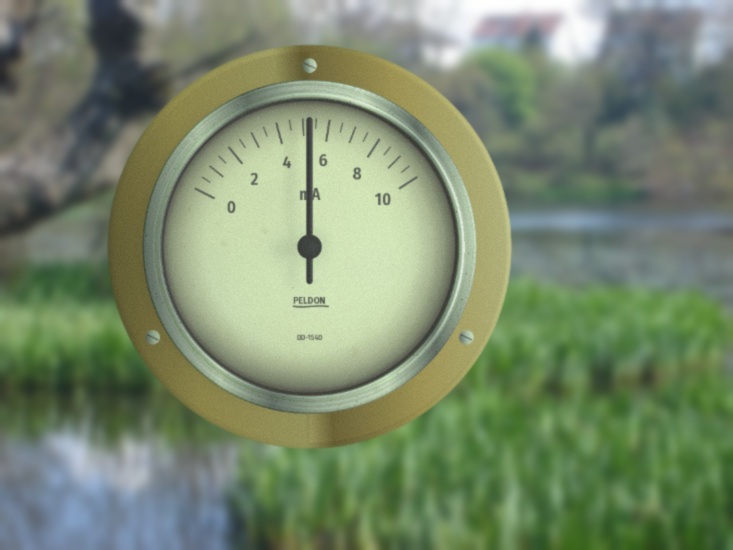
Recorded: mA 5.25
